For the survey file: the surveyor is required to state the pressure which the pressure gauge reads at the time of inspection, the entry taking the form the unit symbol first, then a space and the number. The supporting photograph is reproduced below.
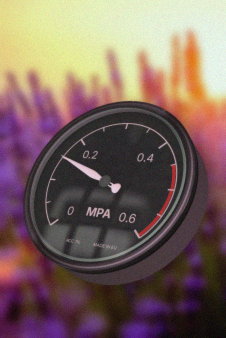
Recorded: MPa 0.15
